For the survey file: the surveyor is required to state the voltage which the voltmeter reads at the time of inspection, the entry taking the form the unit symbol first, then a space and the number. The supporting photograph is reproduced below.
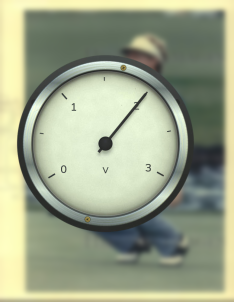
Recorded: V 2
